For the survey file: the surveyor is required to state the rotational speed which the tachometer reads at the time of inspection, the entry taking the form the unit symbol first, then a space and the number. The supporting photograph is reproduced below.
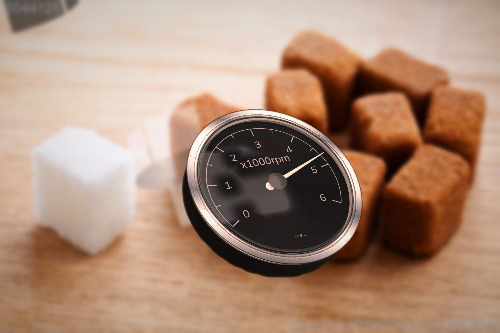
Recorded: rpm 4750
